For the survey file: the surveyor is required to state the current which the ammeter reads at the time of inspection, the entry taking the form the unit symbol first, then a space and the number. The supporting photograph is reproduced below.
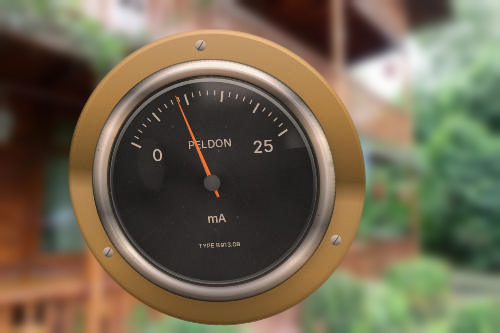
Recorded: mA 9
